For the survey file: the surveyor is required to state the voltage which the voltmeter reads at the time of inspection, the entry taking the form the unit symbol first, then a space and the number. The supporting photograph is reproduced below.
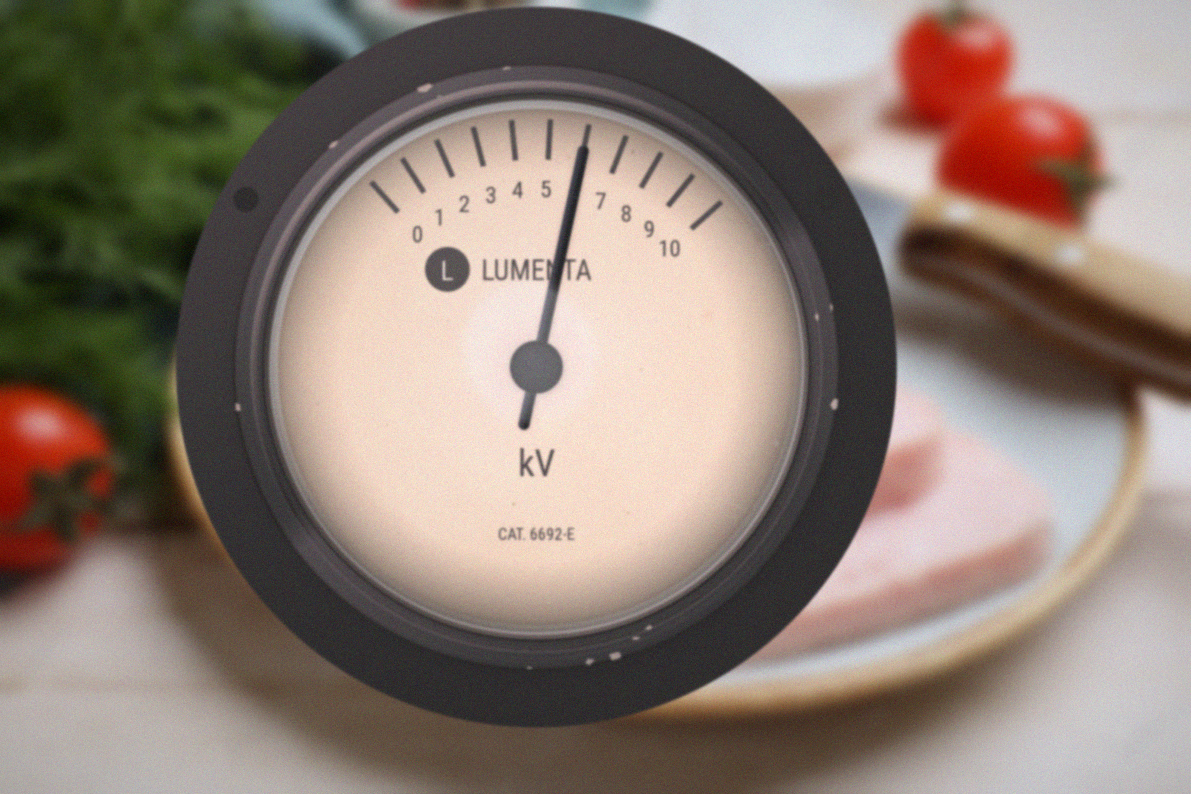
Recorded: kV 6
